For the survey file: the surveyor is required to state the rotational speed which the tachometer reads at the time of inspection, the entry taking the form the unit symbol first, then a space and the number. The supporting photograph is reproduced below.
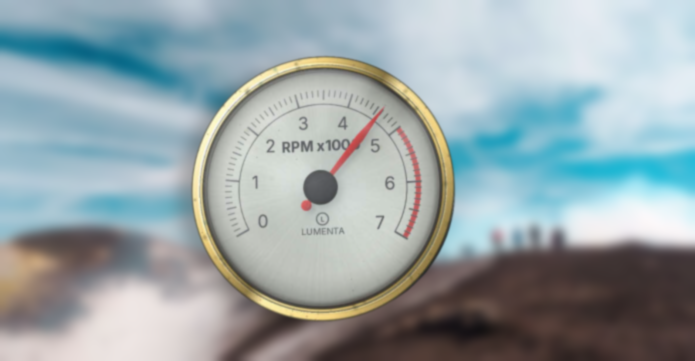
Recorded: rpm 4600
